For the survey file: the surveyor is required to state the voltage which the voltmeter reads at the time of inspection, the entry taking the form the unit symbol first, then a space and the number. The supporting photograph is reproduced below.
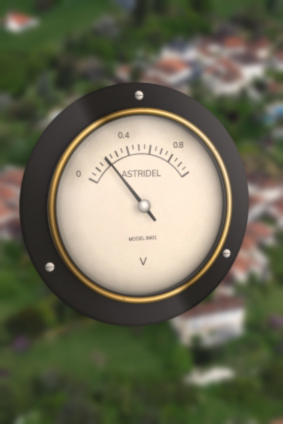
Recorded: V 0.2
